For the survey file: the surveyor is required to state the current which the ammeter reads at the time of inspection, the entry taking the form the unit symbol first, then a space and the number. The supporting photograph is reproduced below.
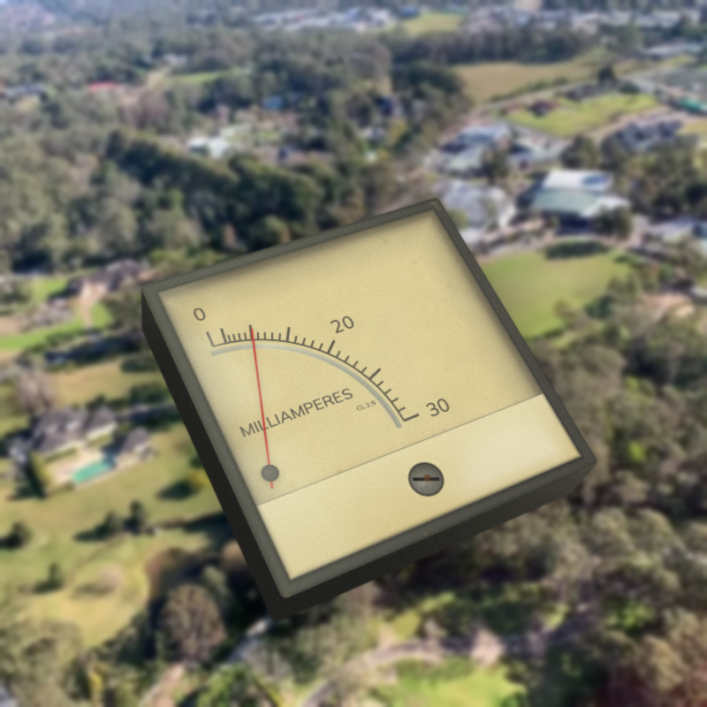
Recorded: mA 10
